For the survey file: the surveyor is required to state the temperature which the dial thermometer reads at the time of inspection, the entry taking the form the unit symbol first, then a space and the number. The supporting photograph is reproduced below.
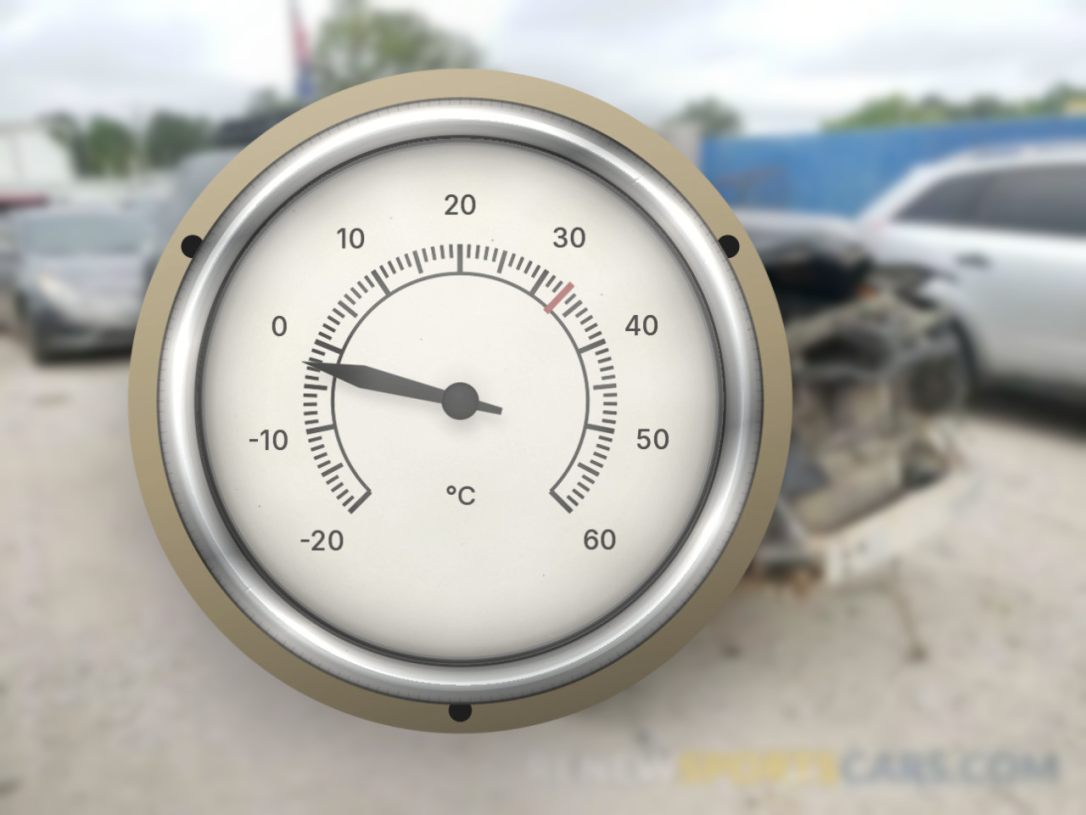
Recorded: °C -2.5
